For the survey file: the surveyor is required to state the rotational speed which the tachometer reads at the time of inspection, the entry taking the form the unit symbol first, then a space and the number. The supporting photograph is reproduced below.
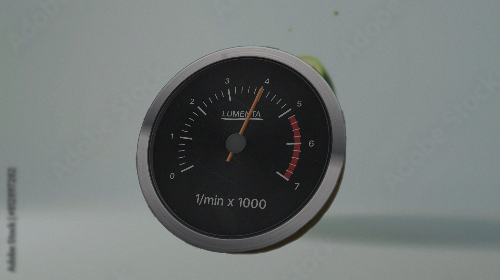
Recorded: rpm 4000
